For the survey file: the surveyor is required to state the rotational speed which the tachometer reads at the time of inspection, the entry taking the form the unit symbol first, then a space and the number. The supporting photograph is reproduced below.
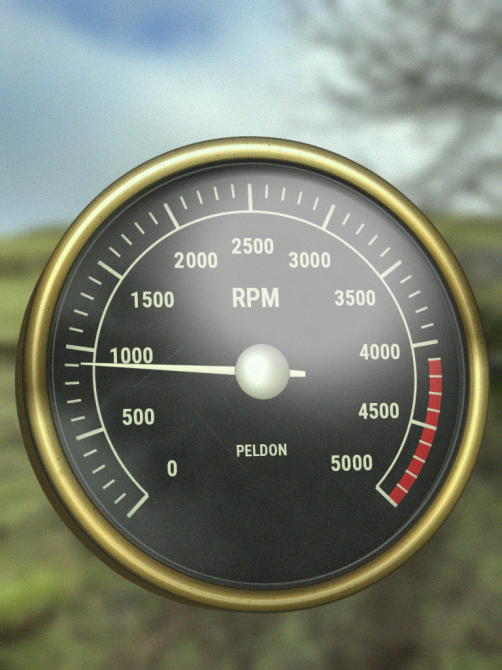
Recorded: rpm 900
